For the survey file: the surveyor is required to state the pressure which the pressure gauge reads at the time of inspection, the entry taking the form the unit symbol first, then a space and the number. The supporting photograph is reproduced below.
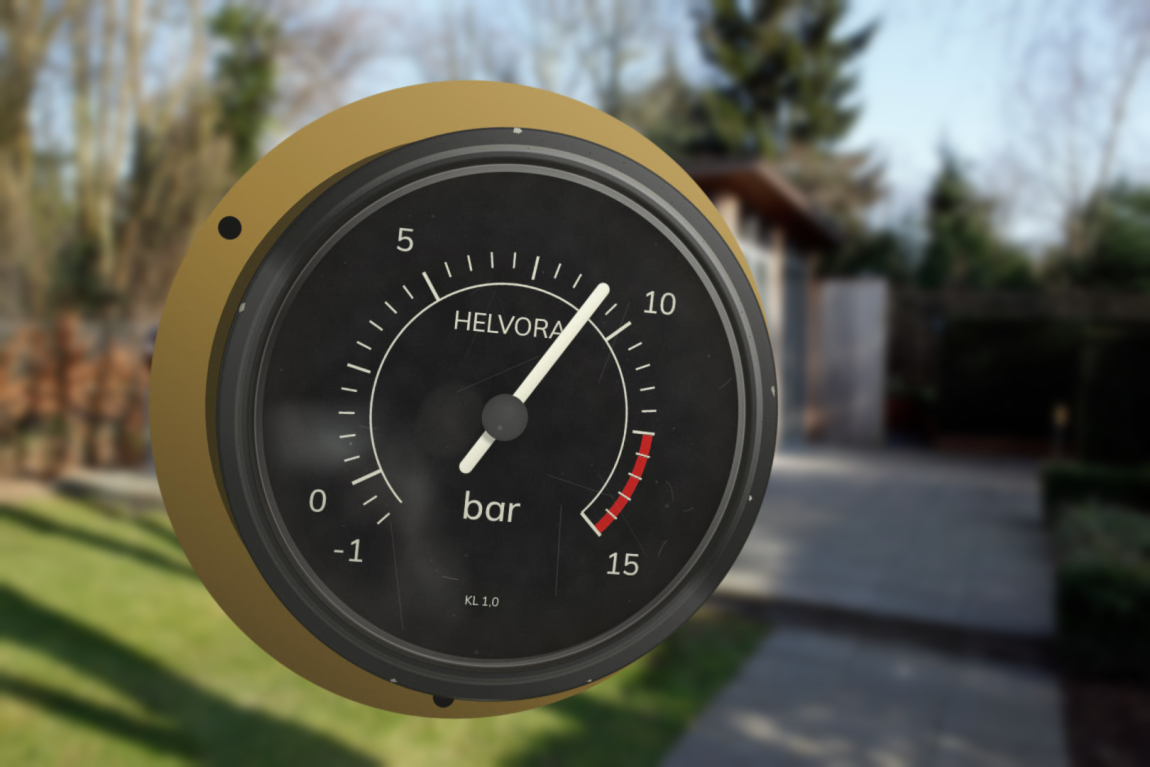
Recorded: bar 9
